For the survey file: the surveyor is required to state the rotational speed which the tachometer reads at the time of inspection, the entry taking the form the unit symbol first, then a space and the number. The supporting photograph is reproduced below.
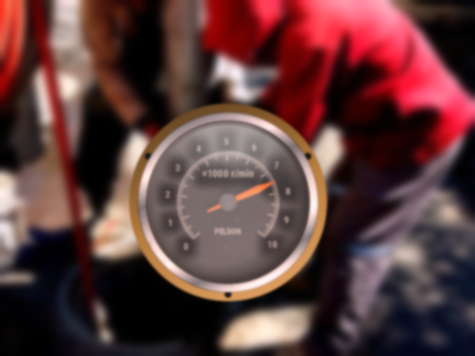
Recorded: rpm 7500
